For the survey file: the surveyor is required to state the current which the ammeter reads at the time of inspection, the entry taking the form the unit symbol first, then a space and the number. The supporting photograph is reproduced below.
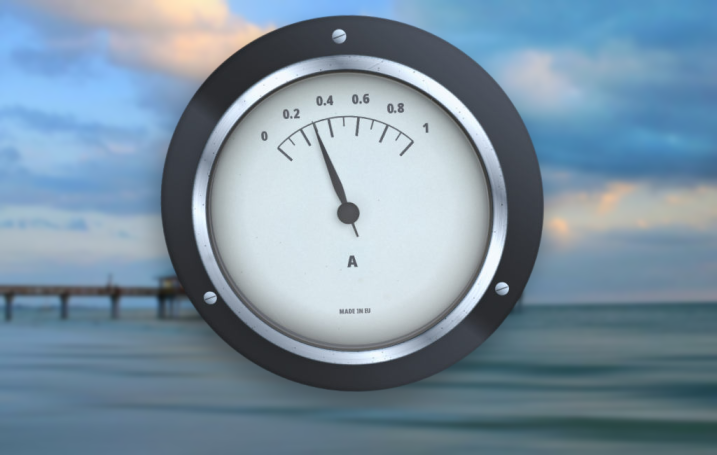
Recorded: A 0.3
